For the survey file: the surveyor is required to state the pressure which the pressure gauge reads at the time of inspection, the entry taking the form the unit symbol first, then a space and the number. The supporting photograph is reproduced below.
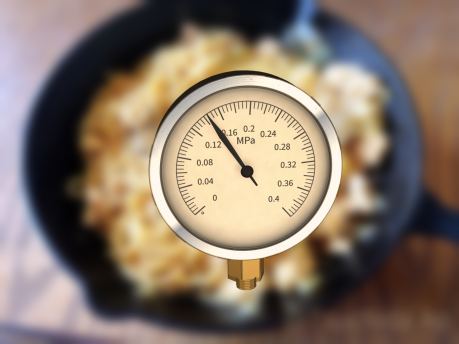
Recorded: MPa 0.145
